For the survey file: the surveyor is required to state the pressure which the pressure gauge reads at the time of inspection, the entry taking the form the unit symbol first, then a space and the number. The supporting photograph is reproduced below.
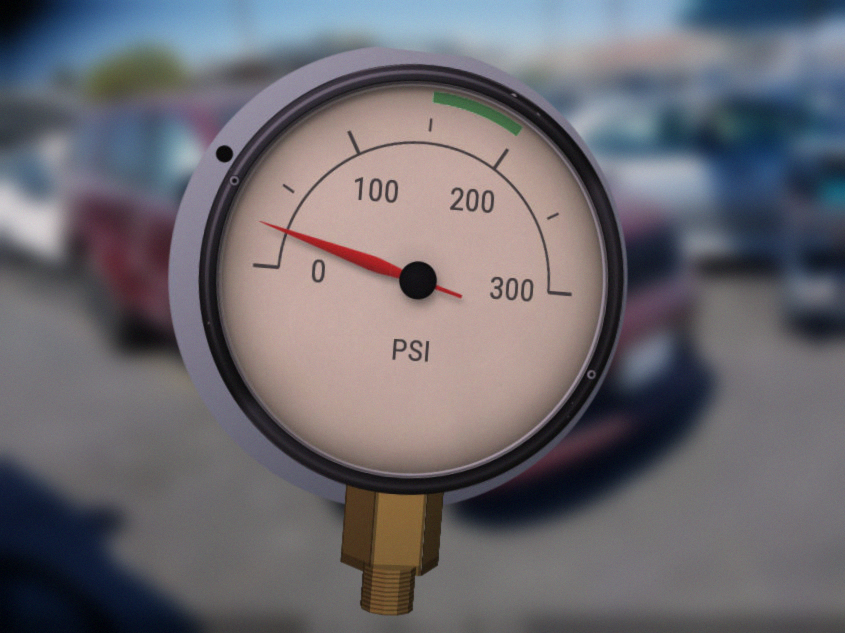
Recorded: psi 25
